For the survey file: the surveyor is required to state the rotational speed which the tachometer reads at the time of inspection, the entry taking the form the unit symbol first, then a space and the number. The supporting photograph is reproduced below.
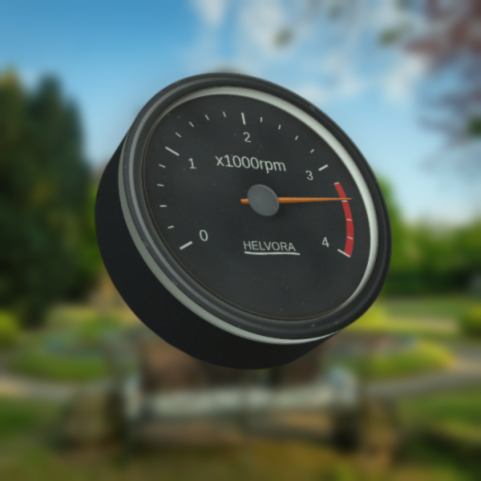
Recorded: rpm 3400
